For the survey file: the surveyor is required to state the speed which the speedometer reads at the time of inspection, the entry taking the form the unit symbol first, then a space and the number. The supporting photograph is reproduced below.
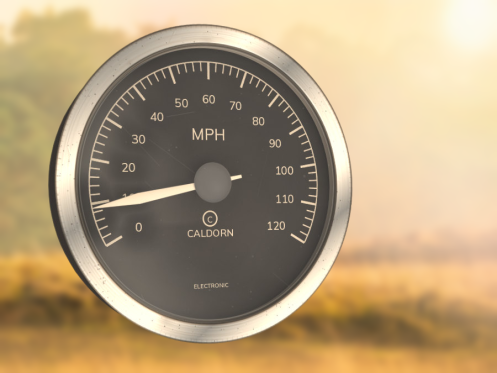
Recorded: mph 9
